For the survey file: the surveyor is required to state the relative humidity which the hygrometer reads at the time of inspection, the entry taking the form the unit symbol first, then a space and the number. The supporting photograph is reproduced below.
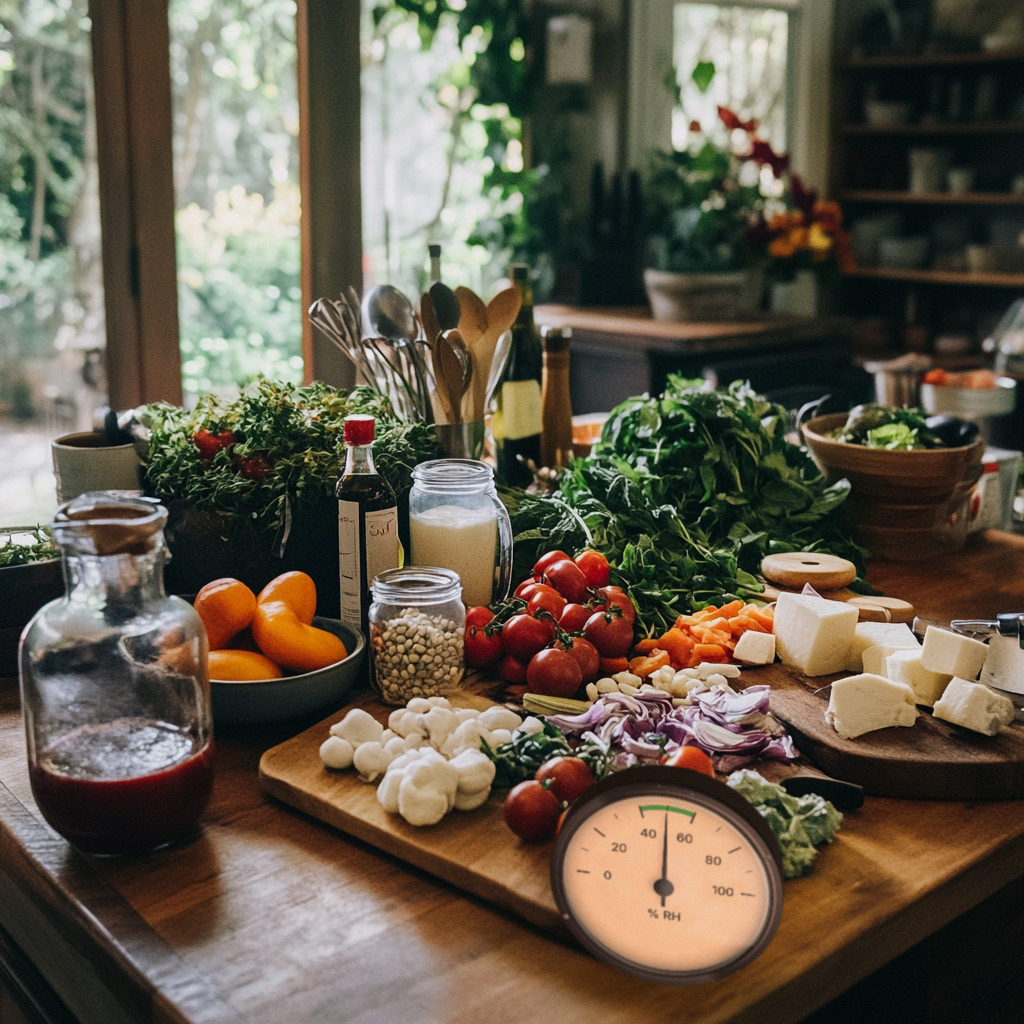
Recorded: % 50
